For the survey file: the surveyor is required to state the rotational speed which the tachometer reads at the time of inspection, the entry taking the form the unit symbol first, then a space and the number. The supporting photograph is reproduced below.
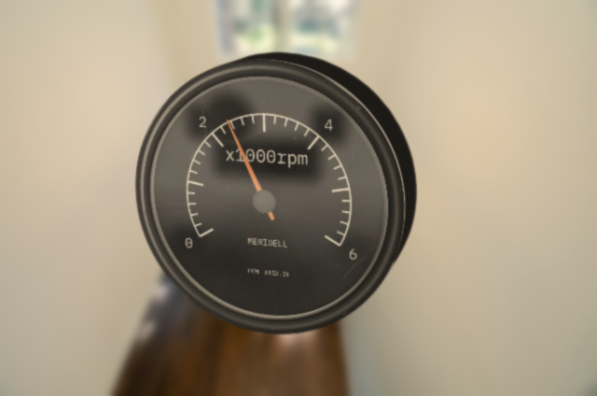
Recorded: rpm 2400
